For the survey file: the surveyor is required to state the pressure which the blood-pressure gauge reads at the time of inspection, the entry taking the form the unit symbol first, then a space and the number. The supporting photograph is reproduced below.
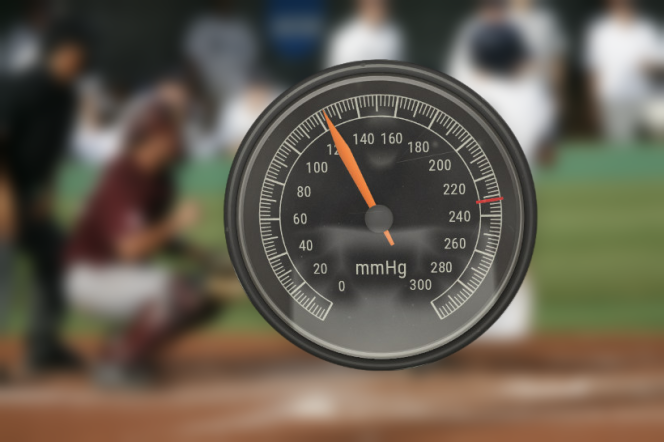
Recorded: mmHg 124
